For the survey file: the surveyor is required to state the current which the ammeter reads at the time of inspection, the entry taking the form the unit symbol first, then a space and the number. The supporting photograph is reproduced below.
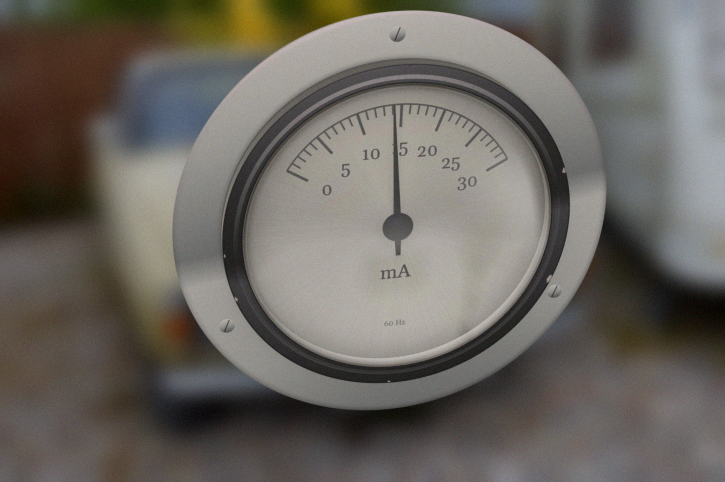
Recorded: mA 14
